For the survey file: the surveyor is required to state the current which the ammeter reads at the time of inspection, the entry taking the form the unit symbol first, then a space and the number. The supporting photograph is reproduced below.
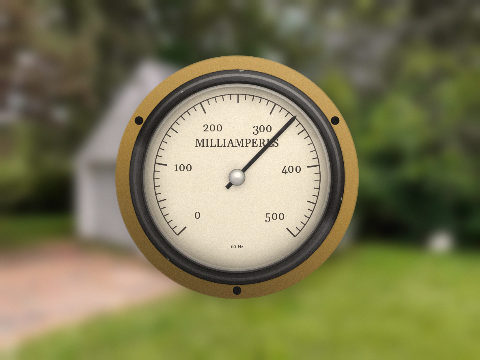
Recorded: mA 330
